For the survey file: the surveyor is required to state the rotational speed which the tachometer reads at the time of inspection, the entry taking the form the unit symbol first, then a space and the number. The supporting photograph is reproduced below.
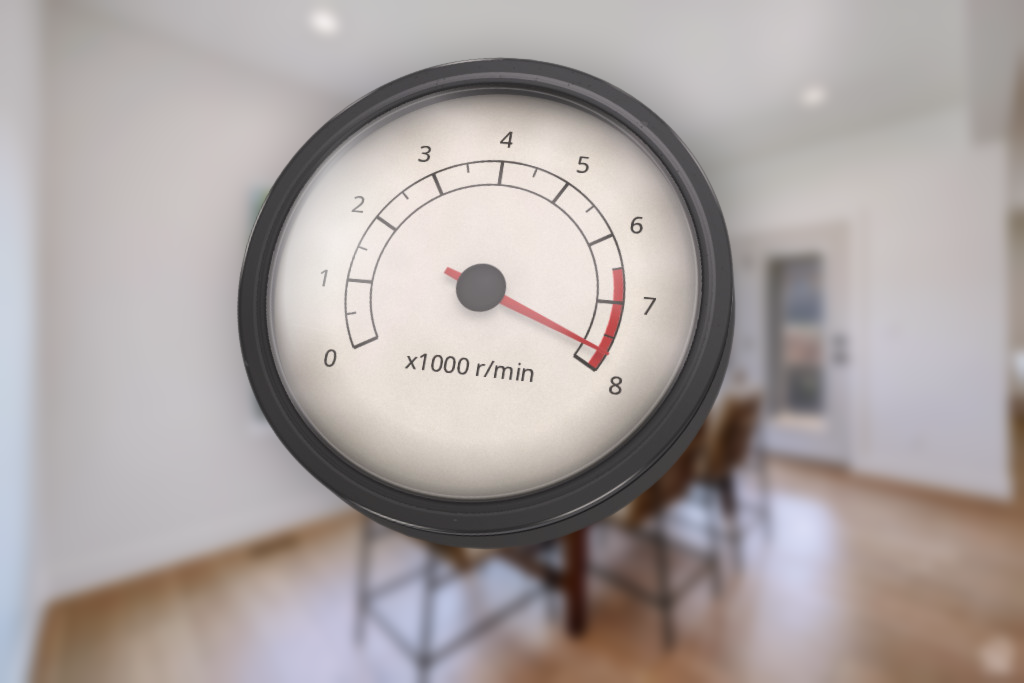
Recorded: rpm 7750
